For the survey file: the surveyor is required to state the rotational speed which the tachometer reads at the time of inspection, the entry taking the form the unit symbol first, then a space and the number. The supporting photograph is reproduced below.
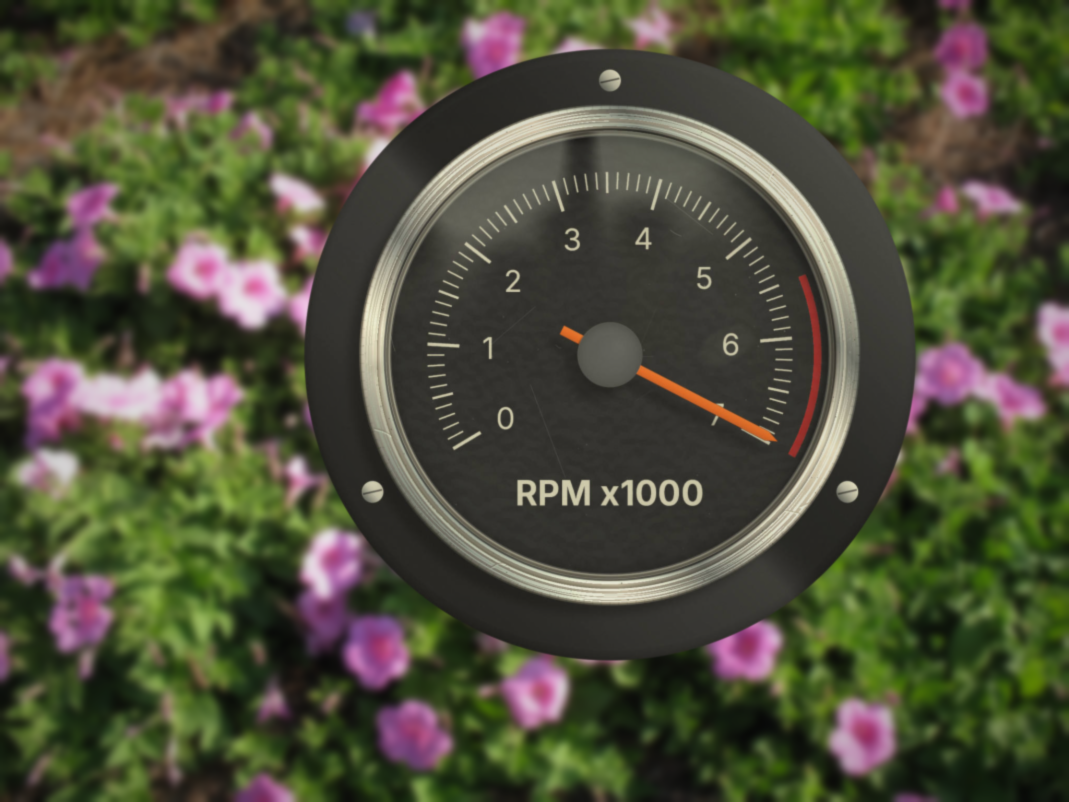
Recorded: rpm 6950
